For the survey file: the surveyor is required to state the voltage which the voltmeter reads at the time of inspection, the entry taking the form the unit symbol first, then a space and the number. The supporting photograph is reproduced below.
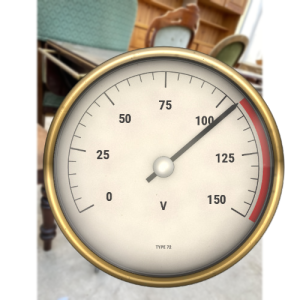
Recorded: V 105
